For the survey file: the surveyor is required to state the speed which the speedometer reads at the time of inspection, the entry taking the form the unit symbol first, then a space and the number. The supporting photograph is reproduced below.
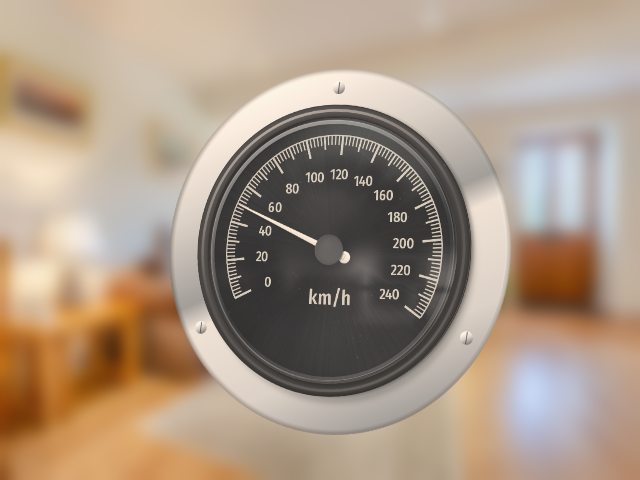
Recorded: km/h 50
